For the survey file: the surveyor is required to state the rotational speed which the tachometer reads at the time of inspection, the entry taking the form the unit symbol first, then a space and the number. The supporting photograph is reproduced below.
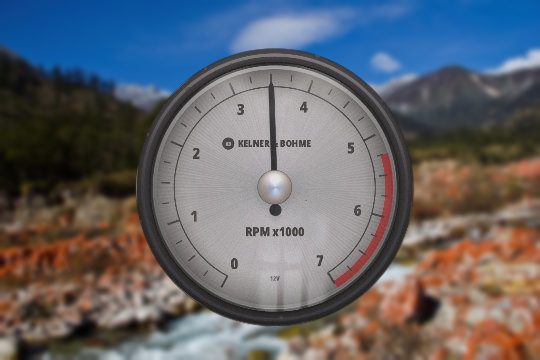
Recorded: rpm 3500
